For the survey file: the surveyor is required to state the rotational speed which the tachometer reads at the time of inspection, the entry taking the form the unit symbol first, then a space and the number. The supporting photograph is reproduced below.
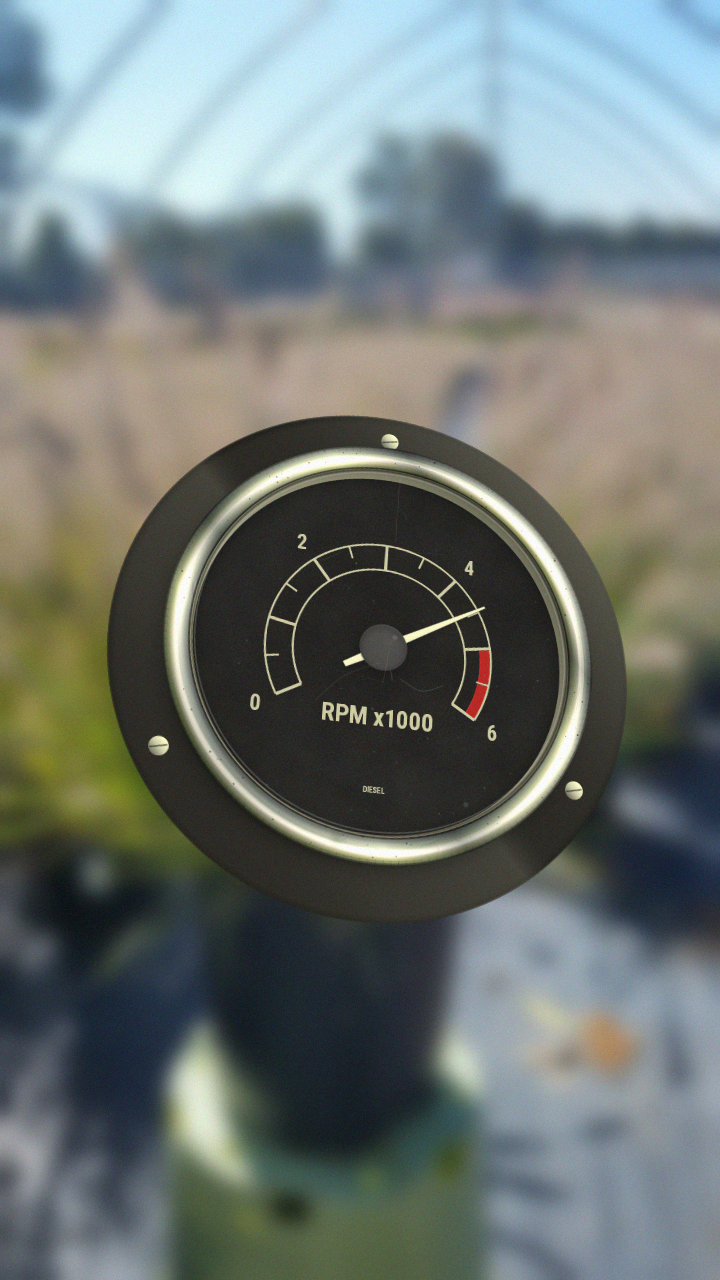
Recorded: rpm 4500
